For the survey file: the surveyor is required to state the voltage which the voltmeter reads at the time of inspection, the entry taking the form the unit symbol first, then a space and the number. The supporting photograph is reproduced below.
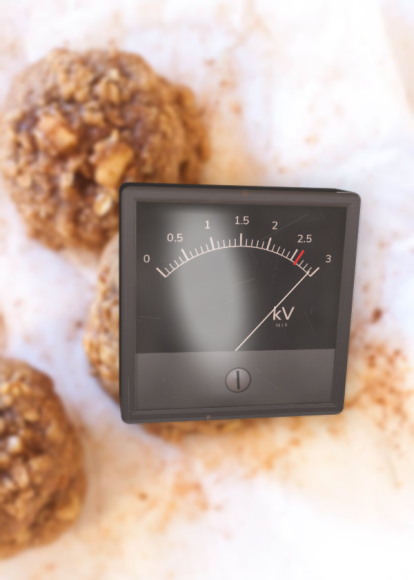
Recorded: kV 2.9
